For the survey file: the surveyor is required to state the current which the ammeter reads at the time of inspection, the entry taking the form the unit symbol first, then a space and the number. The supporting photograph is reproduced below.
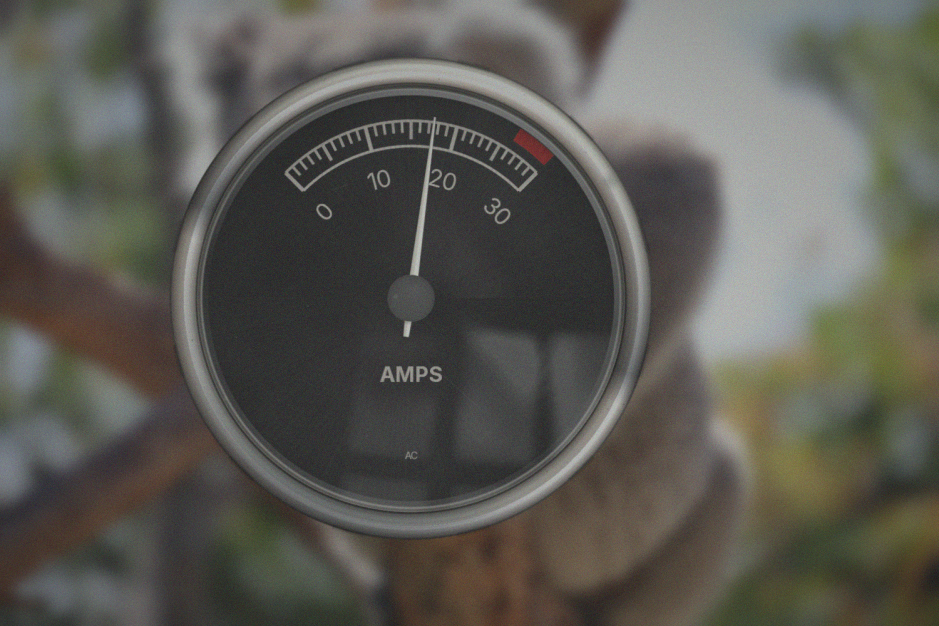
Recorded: A 17.5
